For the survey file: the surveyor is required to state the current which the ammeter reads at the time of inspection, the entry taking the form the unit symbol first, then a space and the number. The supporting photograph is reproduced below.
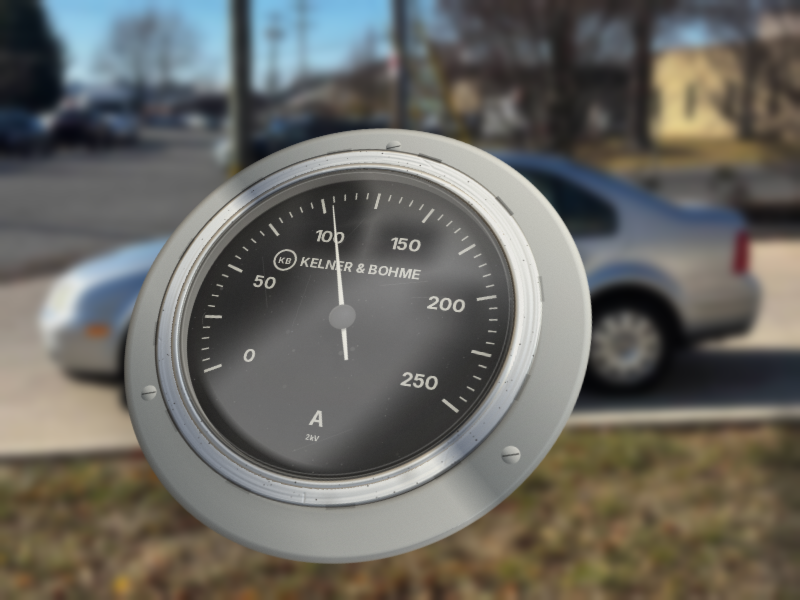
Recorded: A 105
